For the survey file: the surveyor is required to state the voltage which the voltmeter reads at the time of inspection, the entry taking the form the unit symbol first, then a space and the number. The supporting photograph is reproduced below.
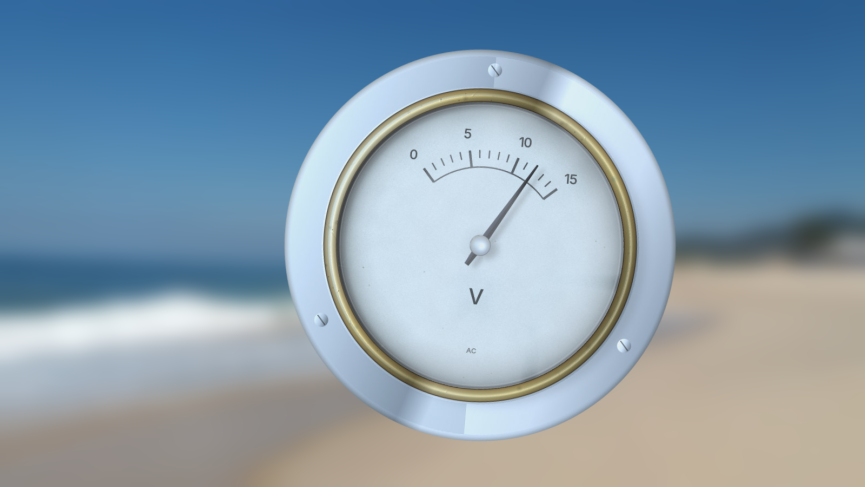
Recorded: V 12
